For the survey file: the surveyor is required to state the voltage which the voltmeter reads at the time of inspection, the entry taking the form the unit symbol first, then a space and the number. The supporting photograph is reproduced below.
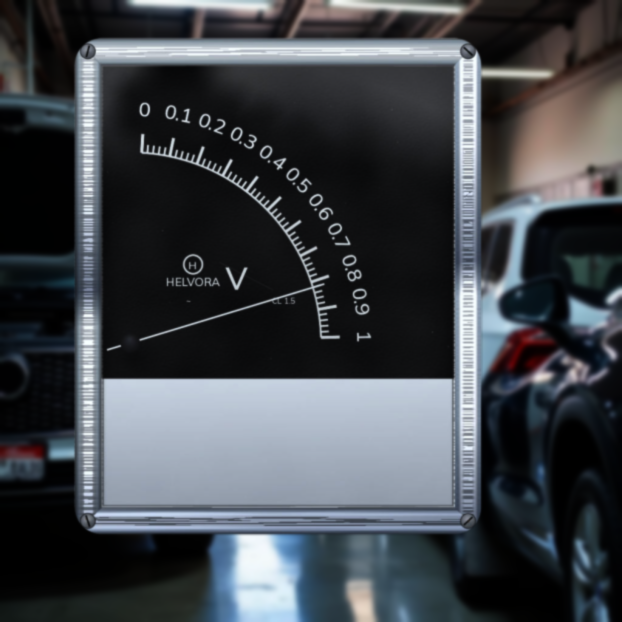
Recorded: V 0.82
